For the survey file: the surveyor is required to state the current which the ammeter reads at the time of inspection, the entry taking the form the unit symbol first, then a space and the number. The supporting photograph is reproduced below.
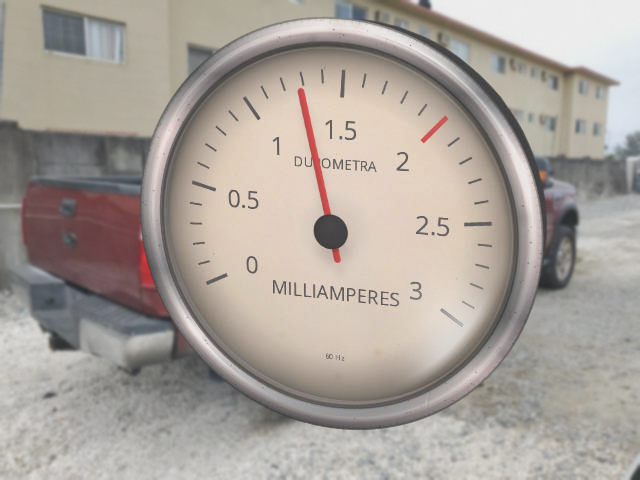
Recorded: mA 1.3
